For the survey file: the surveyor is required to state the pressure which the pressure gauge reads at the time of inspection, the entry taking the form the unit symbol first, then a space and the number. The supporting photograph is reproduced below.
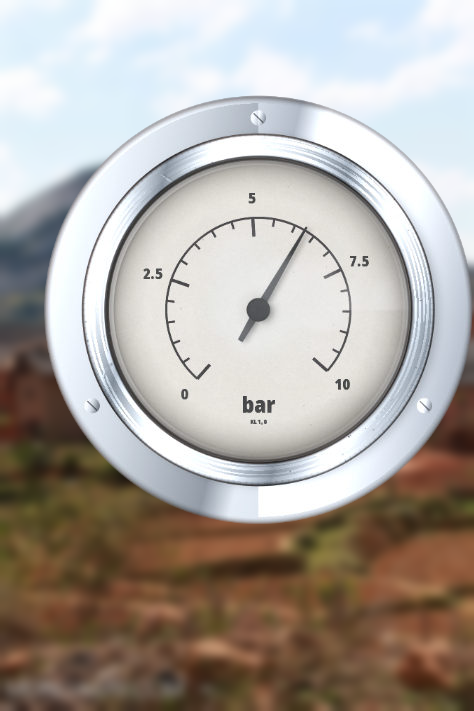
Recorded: bar 6.25
